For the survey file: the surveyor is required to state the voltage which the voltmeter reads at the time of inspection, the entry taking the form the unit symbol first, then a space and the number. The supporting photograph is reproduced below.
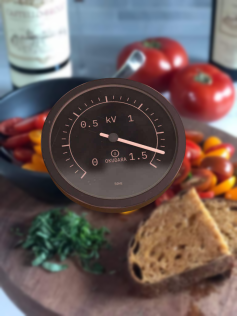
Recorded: kV 1.4
